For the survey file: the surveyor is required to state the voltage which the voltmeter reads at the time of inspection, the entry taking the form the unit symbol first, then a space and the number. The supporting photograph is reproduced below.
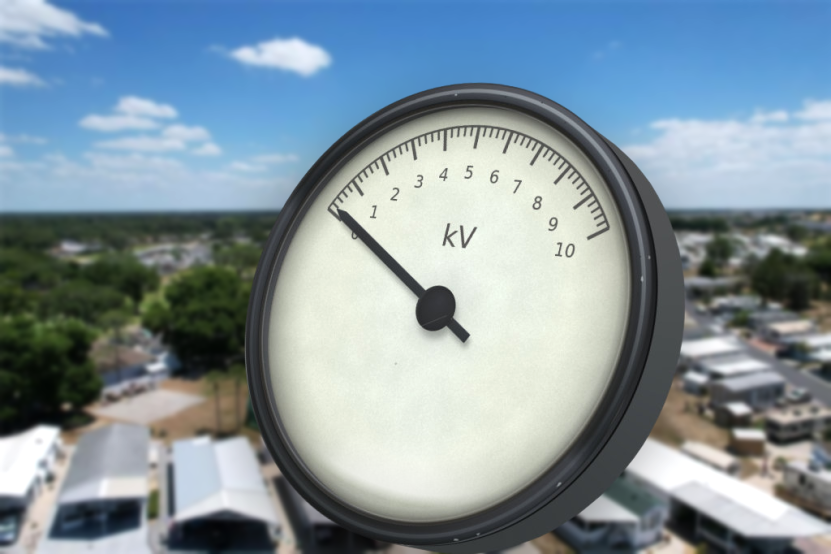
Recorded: kV 0.2
